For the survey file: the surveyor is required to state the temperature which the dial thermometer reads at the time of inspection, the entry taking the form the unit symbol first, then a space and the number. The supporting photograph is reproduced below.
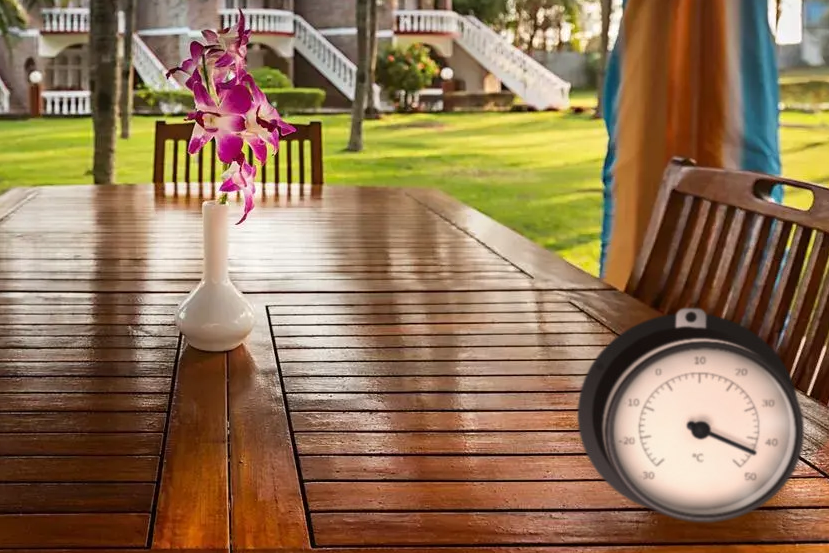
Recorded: °C 44
